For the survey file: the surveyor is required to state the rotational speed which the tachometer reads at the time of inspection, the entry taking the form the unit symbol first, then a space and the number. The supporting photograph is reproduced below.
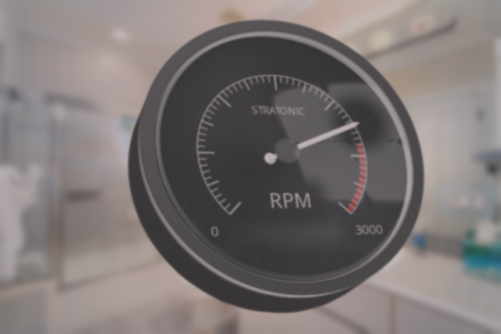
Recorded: rpm 2250
